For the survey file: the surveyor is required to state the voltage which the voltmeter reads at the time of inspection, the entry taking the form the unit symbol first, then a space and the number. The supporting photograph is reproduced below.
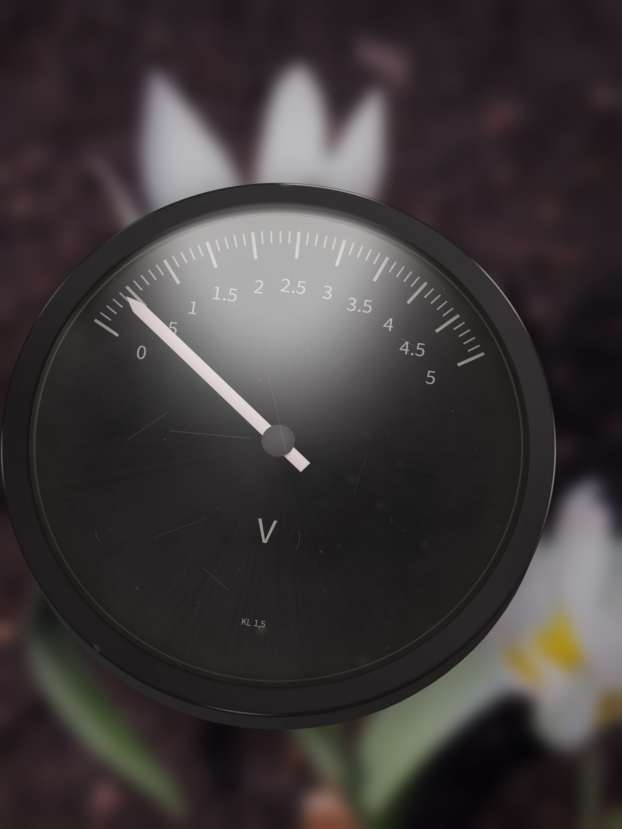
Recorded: V 0.4
